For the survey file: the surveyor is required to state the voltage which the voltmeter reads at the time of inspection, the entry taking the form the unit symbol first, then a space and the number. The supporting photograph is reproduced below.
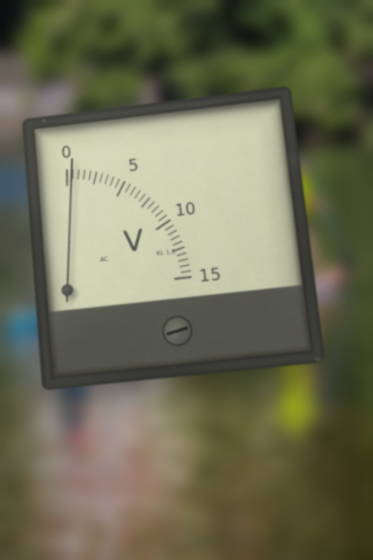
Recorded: V 0.5
